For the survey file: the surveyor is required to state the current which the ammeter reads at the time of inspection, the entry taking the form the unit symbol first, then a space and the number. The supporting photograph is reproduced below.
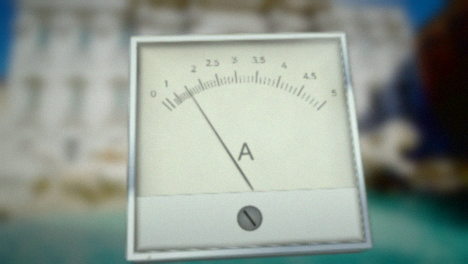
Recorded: A 1.5
